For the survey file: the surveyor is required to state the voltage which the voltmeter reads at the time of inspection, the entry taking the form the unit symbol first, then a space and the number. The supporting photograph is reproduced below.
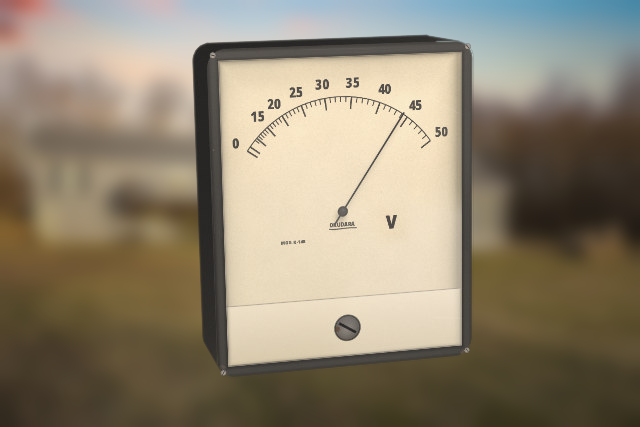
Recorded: V 44
